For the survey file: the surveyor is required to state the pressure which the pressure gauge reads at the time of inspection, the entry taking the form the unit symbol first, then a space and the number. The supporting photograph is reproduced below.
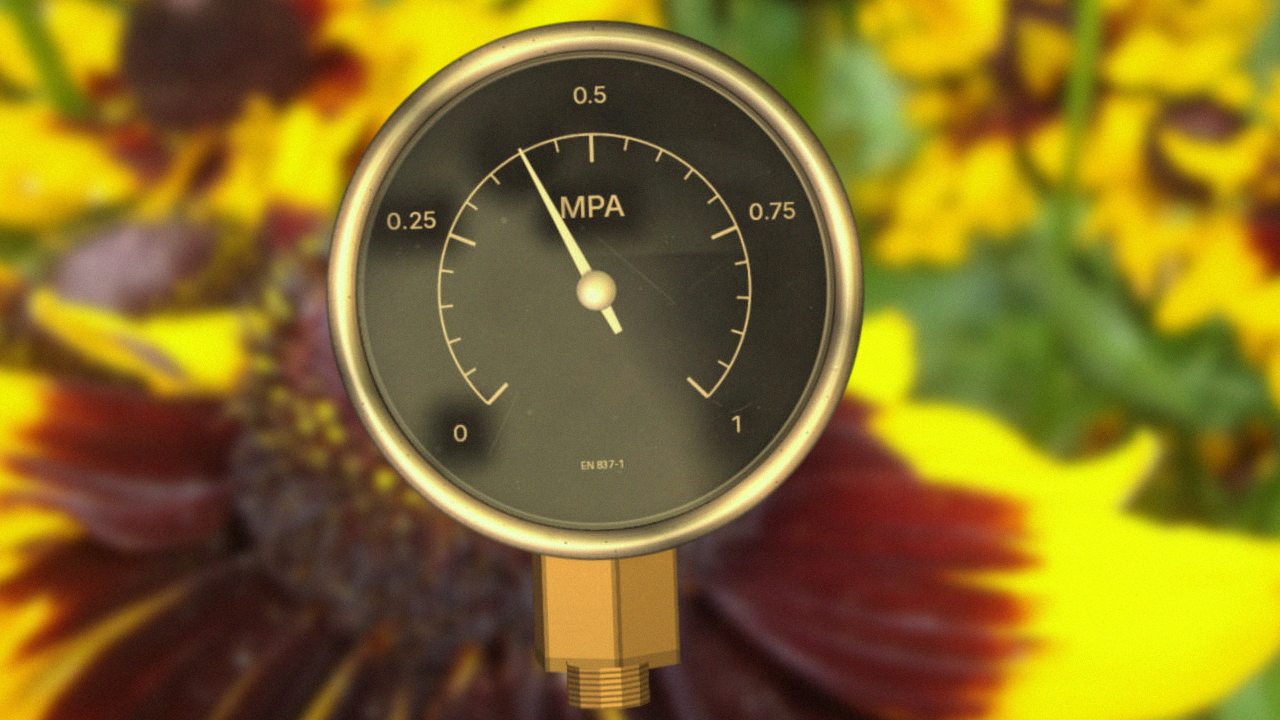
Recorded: MPa 0.4
